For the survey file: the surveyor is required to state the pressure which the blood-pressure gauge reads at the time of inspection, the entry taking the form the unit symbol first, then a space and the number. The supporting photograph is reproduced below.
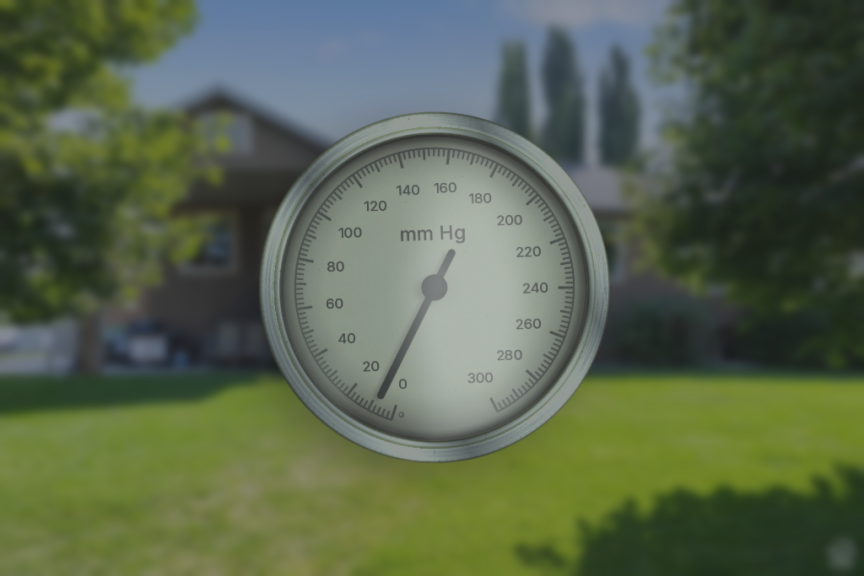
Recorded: mmHg 8
